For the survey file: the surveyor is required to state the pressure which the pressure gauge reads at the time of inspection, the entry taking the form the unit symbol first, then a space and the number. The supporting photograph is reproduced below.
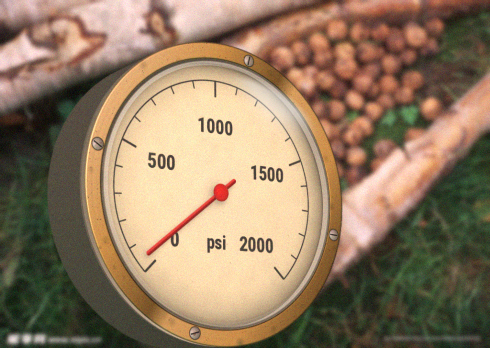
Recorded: psi 50
